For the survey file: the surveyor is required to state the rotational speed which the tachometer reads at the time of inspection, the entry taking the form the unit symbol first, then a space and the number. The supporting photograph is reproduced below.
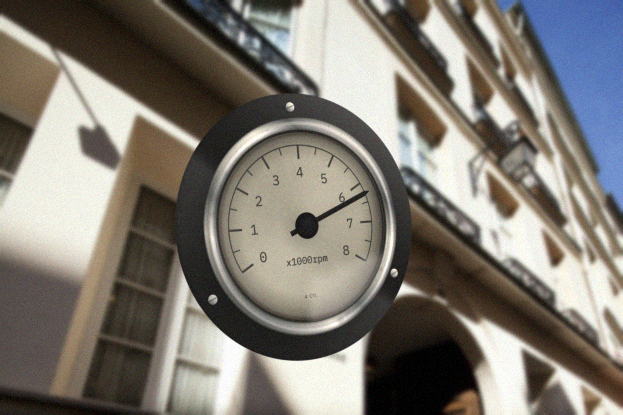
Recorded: rpm 6250
